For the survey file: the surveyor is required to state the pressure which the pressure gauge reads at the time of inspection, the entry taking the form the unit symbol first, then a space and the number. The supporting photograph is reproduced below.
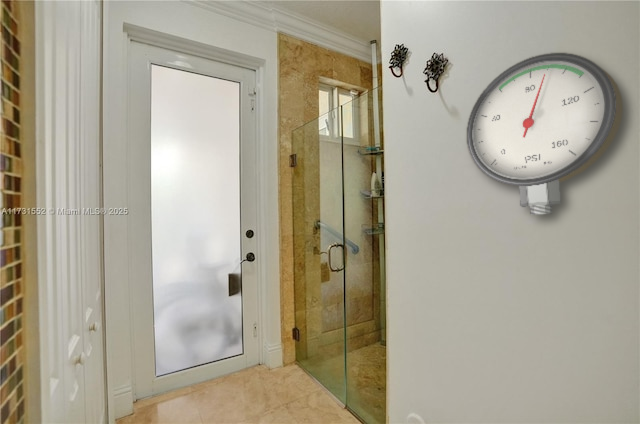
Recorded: psi 90
